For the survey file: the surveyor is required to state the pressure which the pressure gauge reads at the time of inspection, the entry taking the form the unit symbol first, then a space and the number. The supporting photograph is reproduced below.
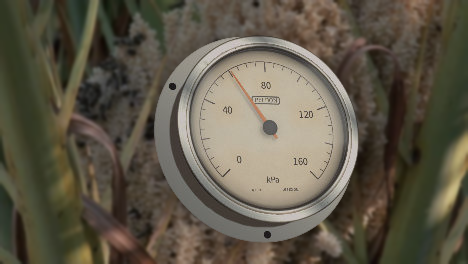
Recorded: kPa 60
